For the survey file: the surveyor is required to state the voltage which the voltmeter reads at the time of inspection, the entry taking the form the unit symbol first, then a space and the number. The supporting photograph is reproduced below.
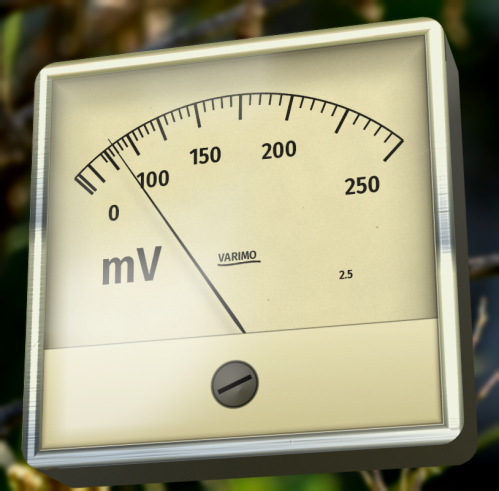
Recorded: mV 85
